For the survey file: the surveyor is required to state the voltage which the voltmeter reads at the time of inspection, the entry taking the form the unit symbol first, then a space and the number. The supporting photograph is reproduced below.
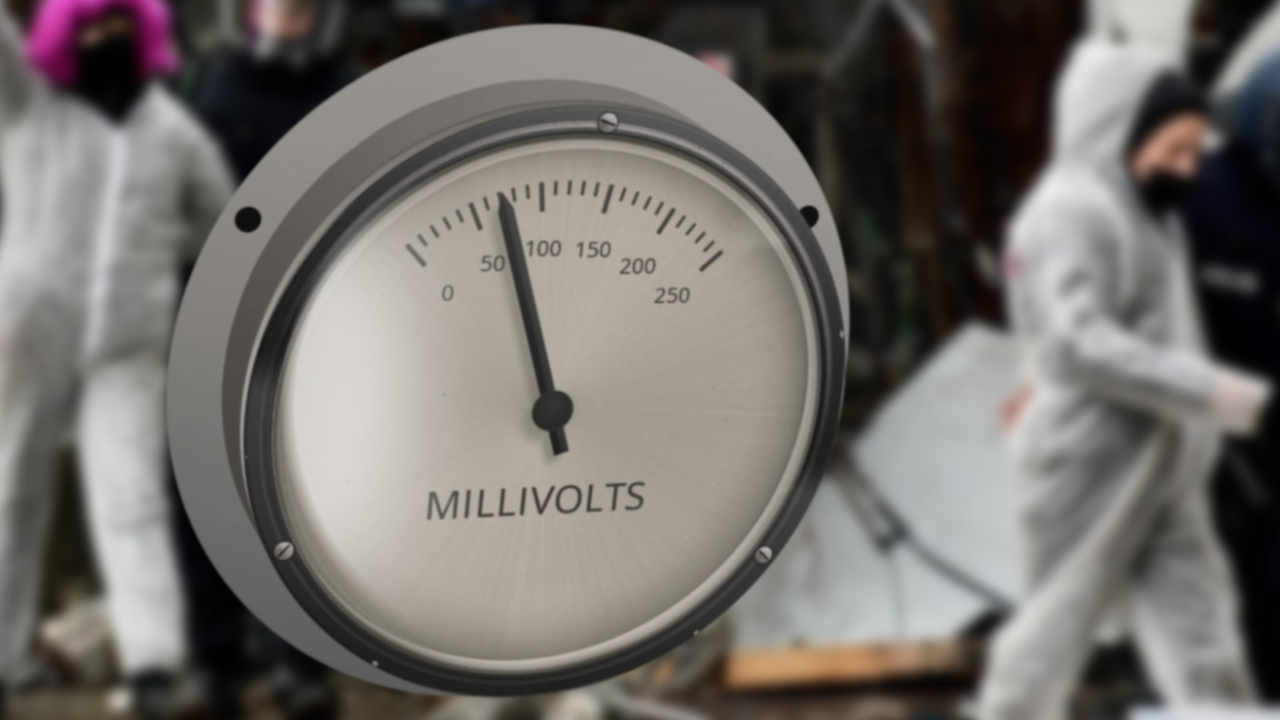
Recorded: mV 70
